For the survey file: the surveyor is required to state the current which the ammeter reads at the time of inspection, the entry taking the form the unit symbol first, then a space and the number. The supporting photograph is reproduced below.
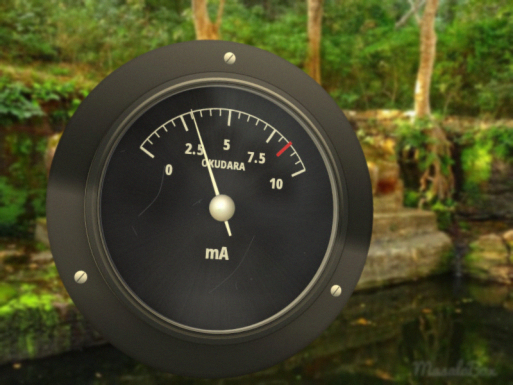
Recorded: mA 3
